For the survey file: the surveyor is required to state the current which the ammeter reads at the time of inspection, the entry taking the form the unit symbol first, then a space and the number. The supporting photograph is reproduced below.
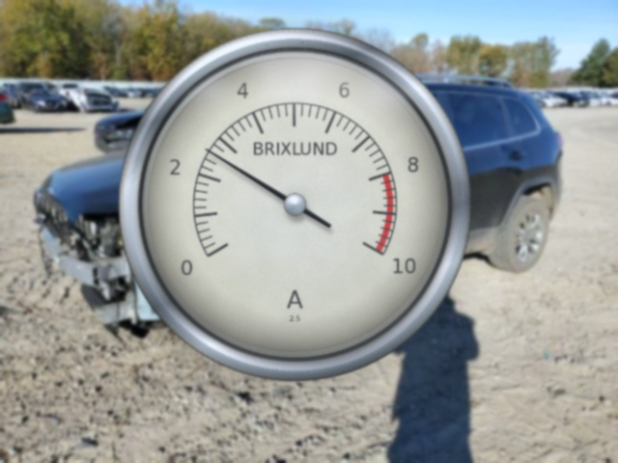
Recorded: A 2.6
